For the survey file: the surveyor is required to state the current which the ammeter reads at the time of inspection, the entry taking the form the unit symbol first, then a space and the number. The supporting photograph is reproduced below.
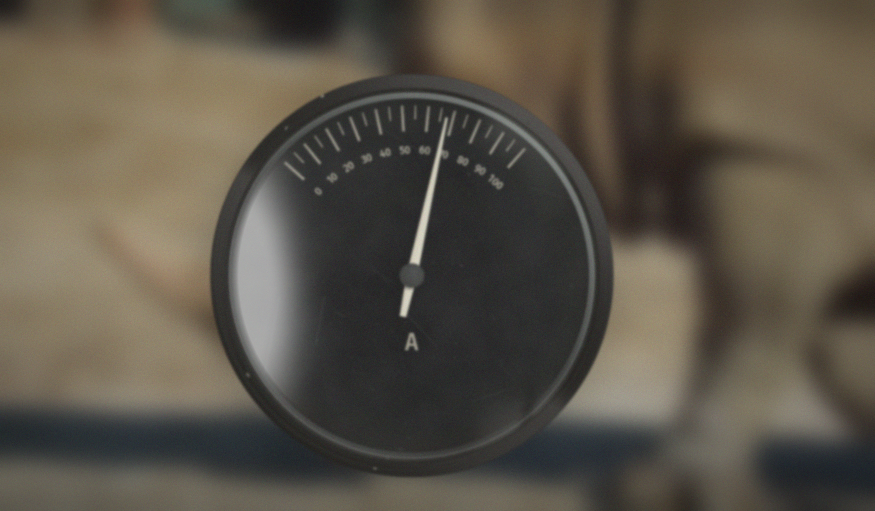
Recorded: A 67.5
